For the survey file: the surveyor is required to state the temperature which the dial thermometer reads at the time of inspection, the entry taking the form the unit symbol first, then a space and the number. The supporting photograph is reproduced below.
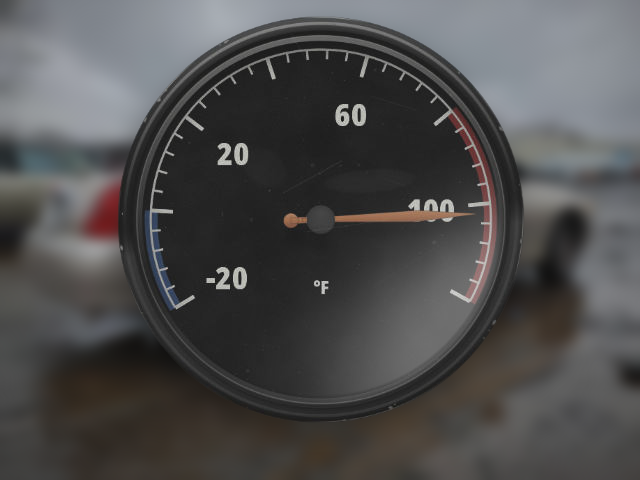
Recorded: °F 102
